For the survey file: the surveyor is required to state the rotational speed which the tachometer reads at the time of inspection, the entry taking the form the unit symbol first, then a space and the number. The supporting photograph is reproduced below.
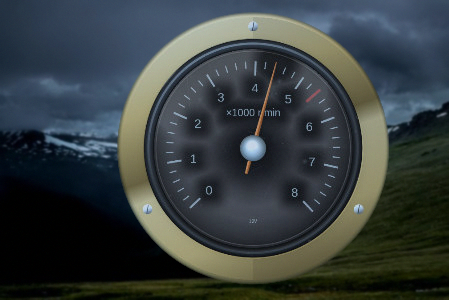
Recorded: rpm 4400
